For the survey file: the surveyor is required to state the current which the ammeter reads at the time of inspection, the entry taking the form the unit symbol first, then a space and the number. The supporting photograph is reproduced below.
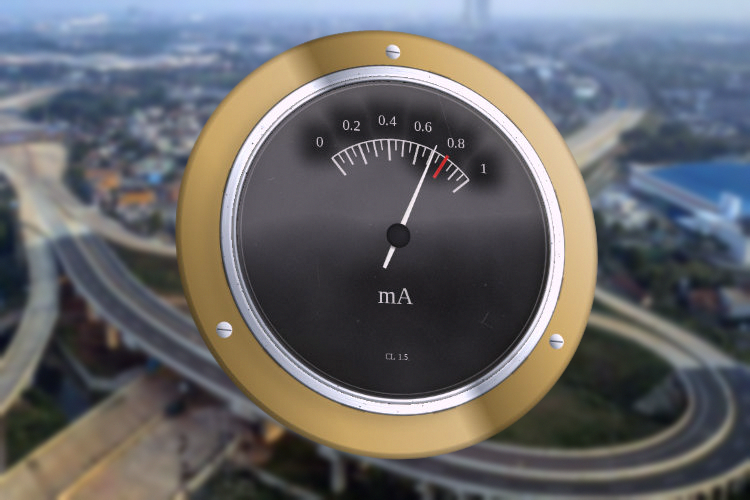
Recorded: mA 0.7
